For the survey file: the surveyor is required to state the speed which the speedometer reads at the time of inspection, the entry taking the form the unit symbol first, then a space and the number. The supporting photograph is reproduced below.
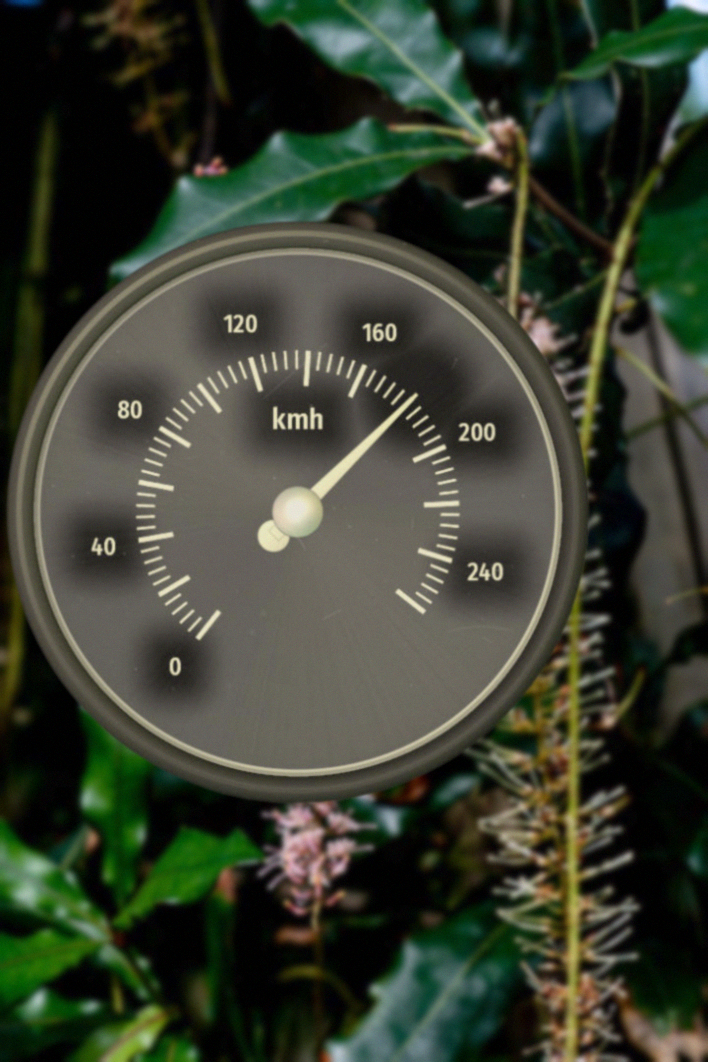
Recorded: km/h 180
